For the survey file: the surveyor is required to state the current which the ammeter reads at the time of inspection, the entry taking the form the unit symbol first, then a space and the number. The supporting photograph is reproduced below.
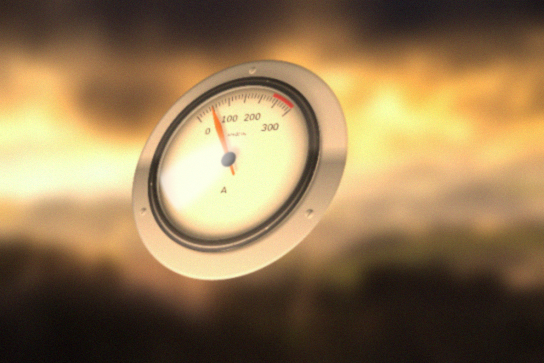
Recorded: A 50
